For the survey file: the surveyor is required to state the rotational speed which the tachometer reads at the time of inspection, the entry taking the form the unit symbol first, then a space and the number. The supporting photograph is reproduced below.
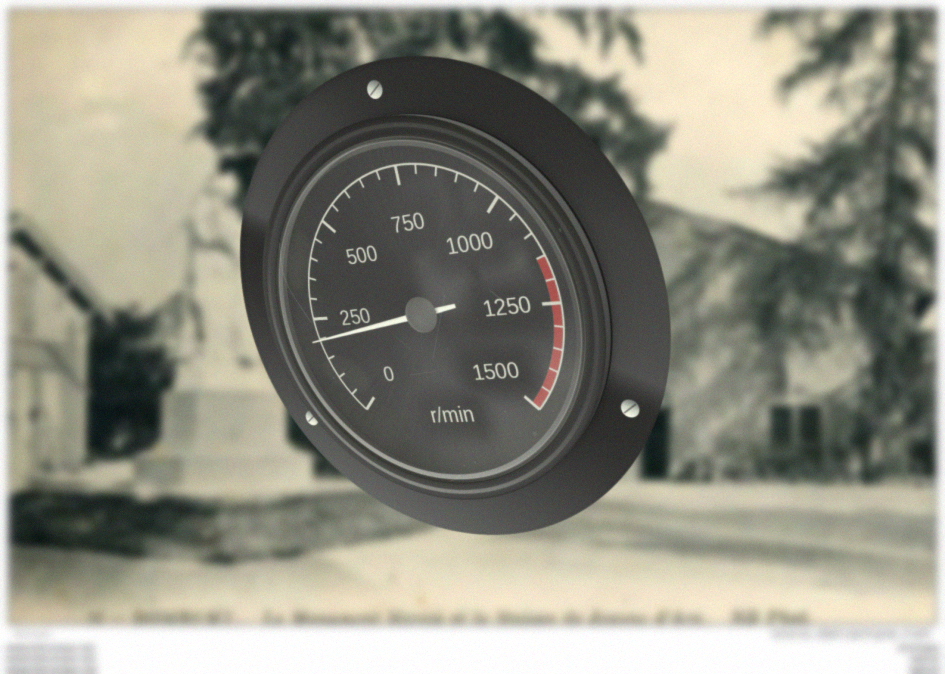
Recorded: rpm 200
